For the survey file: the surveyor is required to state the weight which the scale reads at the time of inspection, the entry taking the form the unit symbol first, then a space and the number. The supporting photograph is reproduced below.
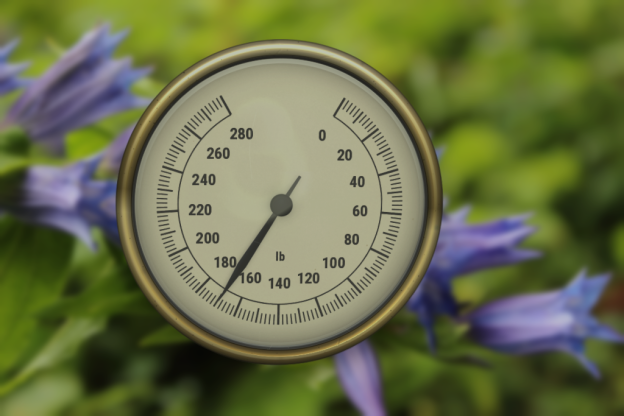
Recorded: lb 170
